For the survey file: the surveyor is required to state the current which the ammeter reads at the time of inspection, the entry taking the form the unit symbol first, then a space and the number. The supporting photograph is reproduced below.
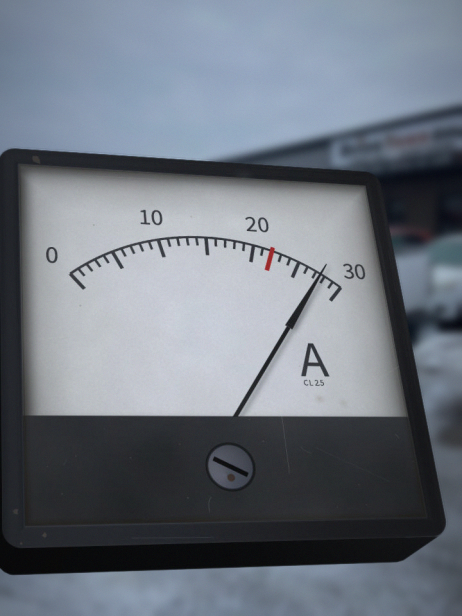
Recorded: A 27.5
